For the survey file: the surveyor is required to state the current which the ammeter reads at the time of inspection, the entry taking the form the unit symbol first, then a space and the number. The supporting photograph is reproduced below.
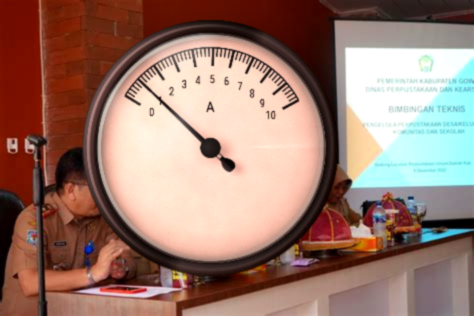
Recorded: A 1
